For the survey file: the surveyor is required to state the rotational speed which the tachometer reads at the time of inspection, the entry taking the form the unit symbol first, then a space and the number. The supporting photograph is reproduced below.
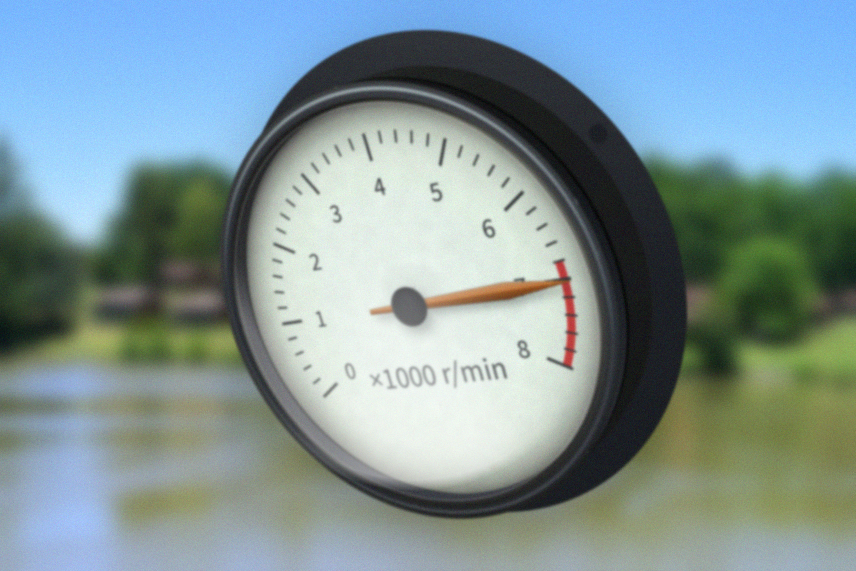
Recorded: rpm 7000
